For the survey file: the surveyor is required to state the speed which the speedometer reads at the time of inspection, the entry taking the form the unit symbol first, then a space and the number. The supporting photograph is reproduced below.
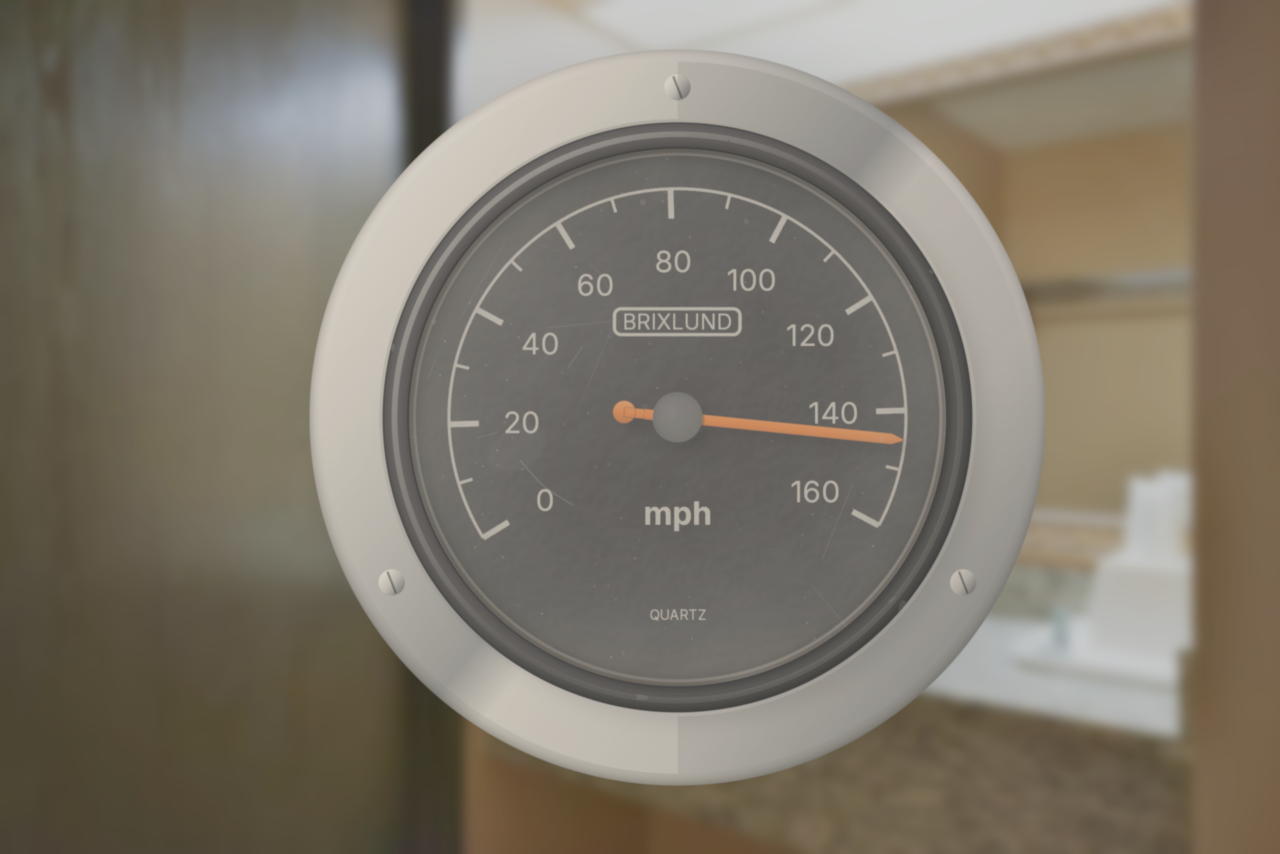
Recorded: mph 145
